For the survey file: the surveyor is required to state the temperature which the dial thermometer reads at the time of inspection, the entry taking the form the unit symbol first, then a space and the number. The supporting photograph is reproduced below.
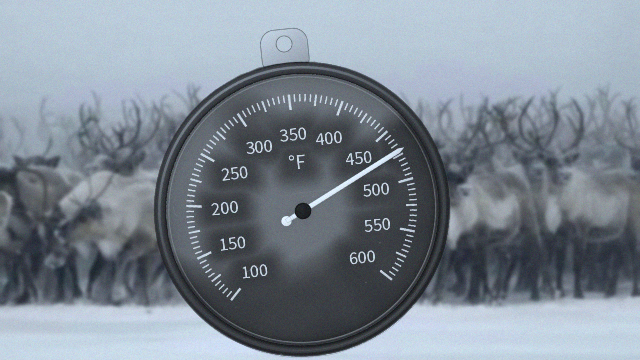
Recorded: °F 470
